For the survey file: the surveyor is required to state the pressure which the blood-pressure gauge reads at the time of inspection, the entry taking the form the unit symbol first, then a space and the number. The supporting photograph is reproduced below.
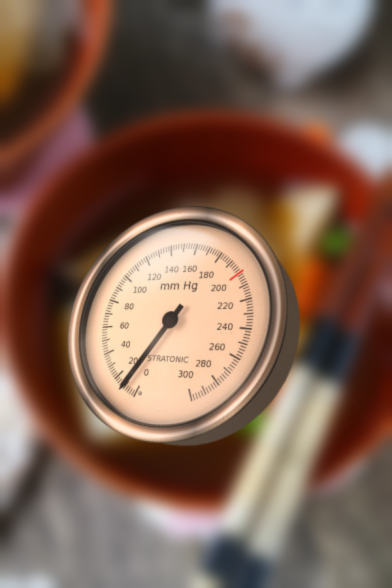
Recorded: mmHg 10
